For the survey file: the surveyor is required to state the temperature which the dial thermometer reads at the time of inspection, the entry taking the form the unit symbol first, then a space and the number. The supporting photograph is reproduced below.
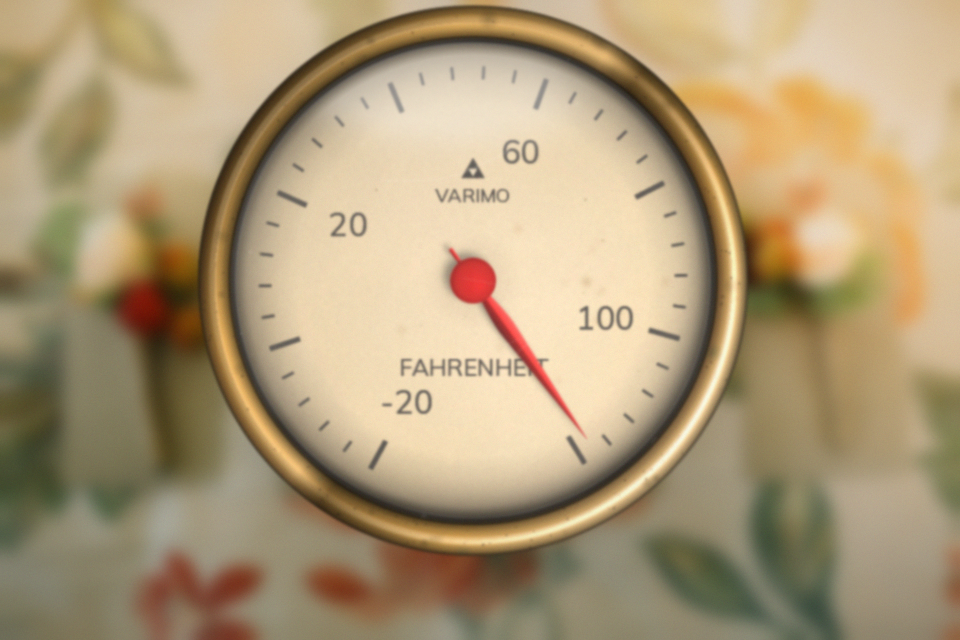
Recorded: °F 118
